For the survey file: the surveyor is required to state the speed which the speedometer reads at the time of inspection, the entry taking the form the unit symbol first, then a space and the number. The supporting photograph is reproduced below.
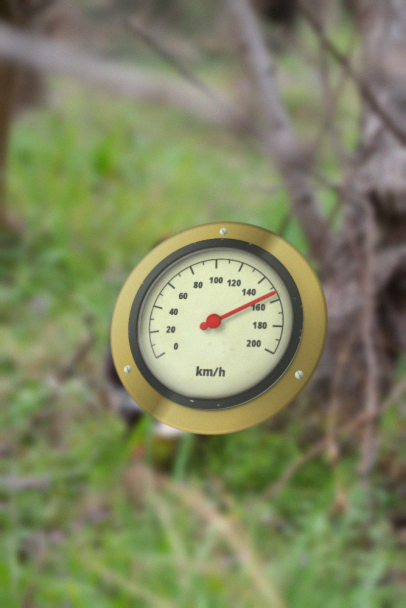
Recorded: km/h 155
